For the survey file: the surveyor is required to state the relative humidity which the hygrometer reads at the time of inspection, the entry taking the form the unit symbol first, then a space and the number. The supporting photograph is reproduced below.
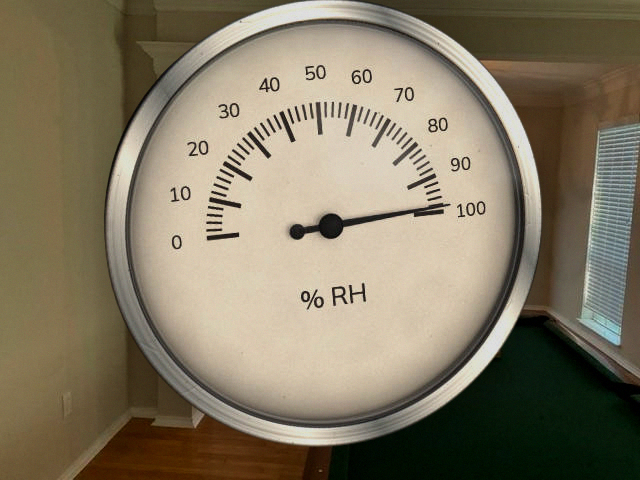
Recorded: % 98
